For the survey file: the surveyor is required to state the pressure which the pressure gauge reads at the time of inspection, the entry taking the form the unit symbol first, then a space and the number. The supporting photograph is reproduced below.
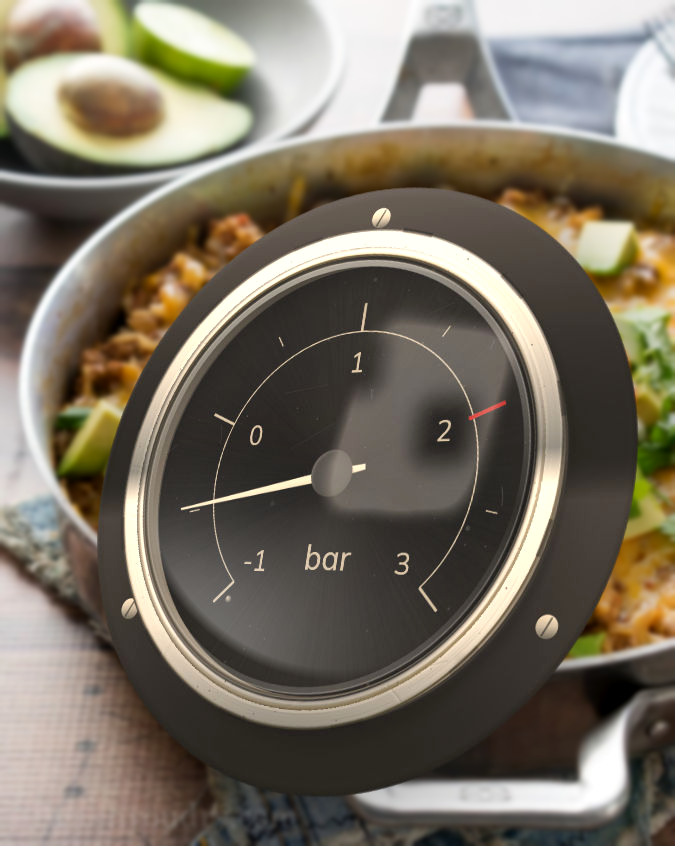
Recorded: bar -0.5
